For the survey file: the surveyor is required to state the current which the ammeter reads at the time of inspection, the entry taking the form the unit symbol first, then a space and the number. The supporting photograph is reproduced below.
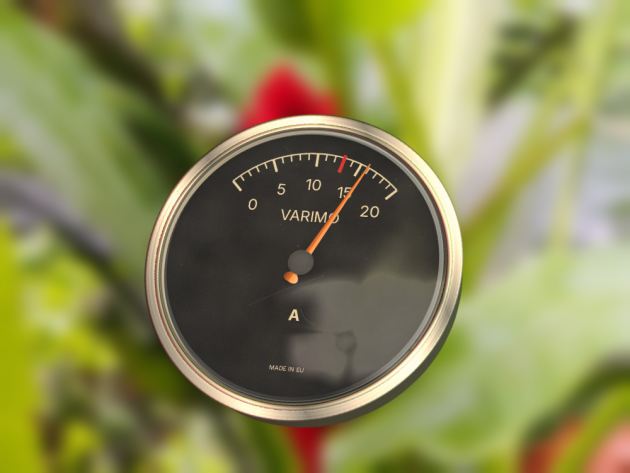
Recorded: A 16
